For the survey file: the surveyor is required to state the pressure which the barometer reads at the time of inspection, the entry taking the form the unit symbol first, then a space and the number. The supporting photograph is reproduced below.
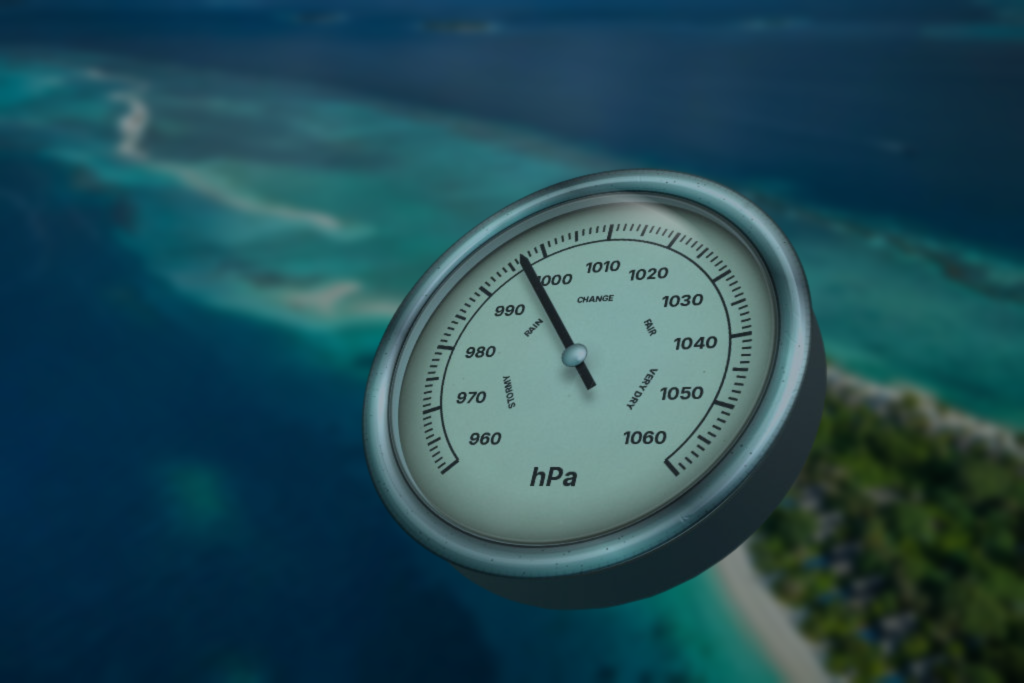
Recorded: hPa 997
